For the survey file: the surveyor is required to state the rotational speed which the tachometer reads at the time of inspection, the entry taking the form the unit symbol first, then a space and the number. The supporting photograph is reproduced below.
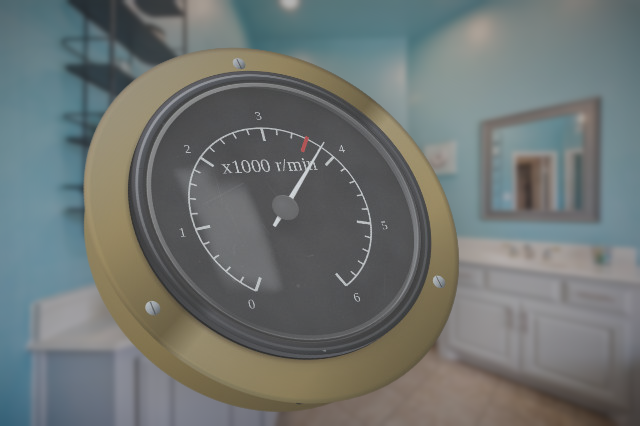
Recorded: rpm 3800
